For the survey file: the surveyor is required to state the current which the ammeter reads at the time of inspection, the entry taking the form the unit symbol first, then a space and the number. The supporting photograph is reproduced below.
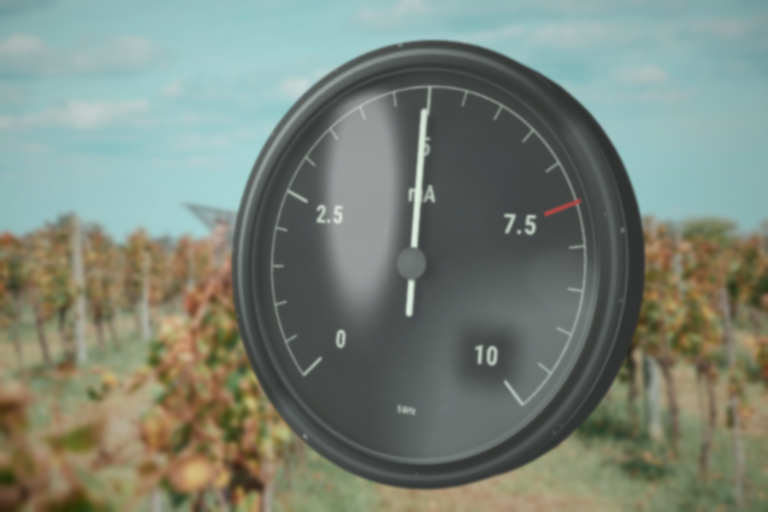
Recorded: mA 5
